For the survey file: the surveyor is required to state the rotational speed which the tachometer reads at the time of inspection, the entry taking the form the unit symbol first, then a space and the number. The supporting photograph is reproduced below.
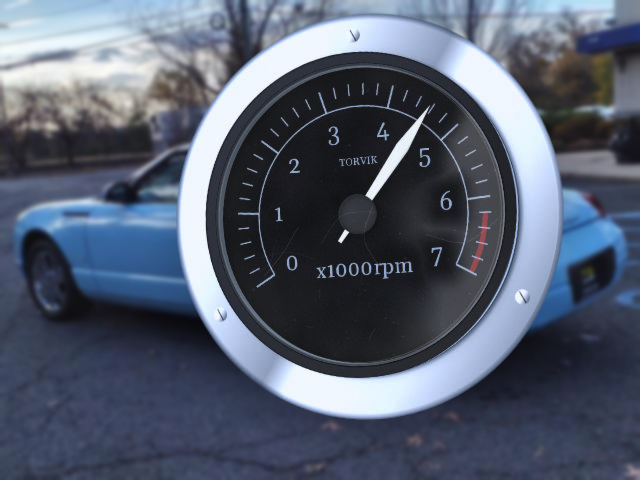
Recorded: rpm 4600
